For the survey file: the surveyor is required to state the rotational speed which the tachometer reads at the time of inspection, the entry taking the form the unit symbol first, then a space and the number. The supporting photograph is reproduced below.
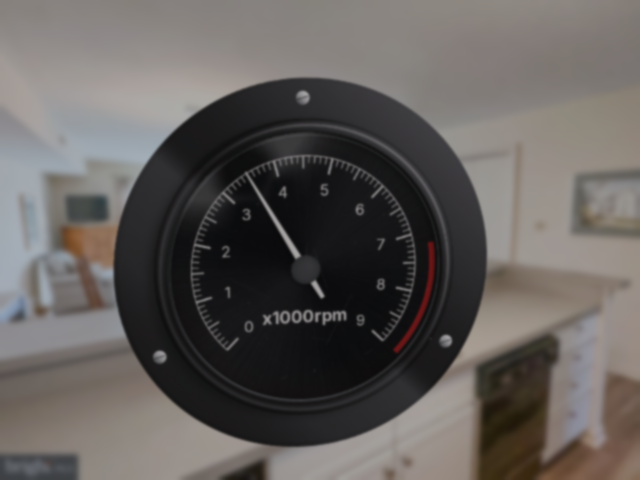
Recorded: rpm 3500
